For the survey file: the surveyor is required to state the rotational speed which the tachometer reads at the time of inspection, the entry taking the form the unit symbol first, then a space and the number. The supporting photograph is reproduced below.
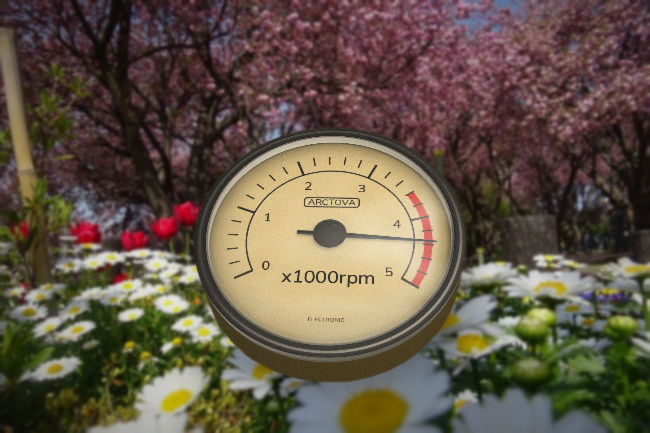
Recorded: rpm 4400
